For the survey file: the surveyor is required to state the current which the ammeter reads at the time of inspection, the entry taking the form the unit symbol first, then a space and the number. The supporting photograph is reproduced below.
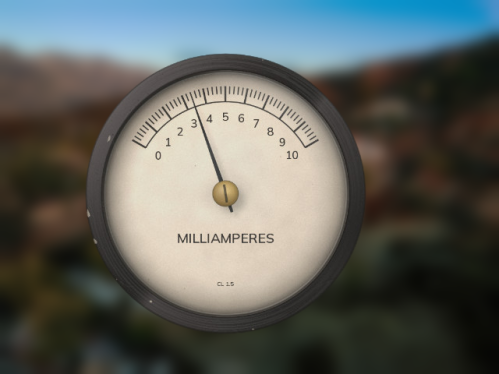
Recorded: mA 3.4
